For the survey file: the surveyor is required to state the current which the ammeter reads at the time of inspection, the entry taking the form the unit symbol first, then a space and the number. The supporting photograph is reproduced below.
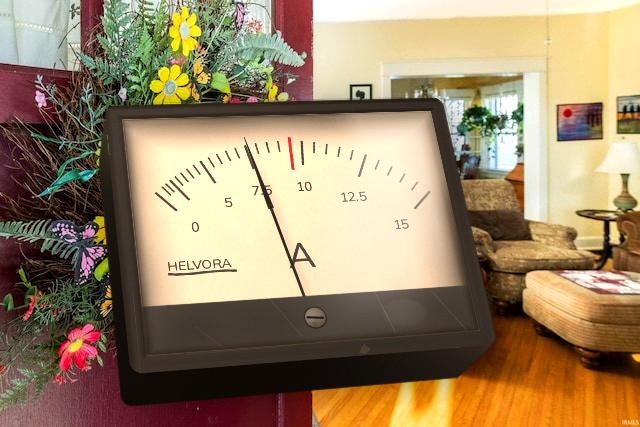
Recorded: A 7.5
